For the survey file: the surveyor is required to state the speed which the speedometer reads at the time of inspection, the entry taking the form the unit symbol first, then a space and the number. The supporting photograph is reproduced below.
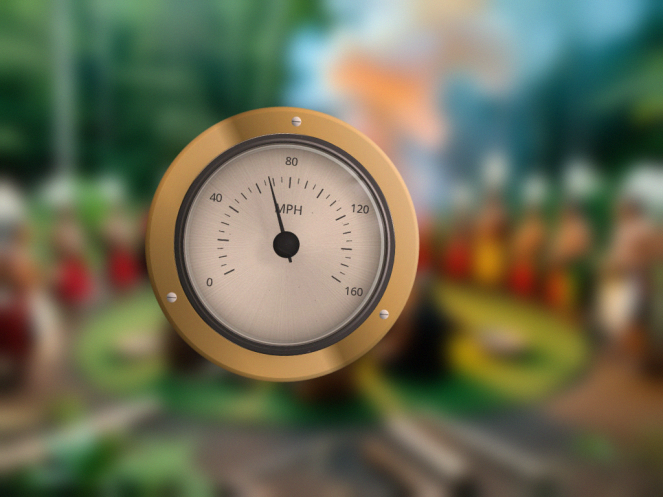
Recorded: mph 67.5
